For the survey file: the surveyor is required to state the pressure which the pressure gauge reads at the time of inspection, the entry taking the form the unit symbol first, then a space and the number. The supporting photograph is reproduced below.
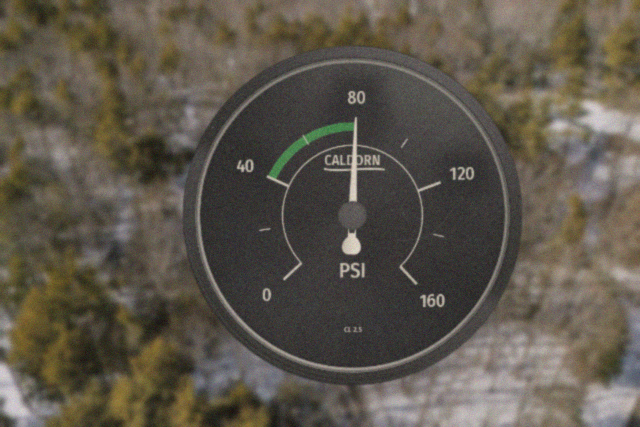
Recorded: psi 80
